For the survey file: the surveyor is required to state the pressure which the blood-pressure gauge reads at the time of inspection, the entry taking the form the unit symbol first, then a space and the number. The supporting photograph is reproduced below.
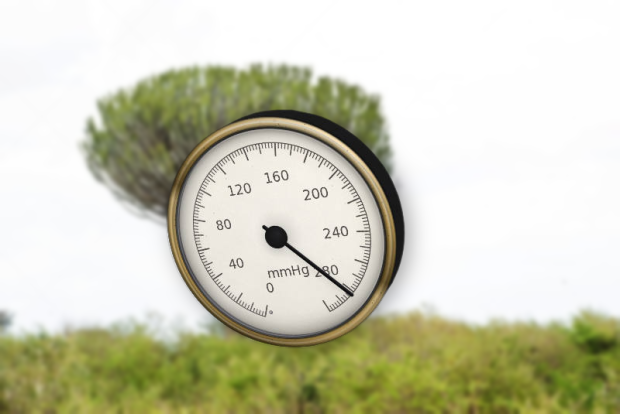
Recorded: mmHg 280
